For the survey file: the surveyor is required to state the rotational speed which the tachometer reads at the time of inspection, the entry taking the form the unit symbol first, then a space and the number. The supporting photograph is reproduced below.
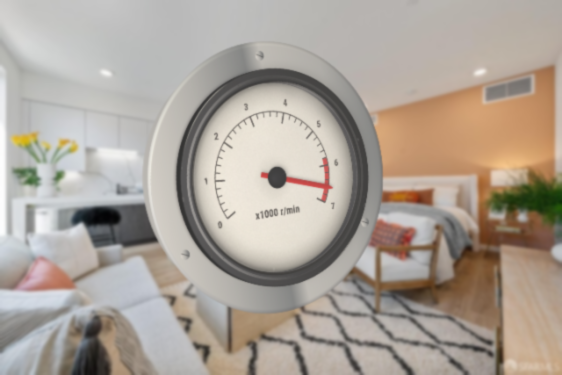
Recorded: rpm 6600
